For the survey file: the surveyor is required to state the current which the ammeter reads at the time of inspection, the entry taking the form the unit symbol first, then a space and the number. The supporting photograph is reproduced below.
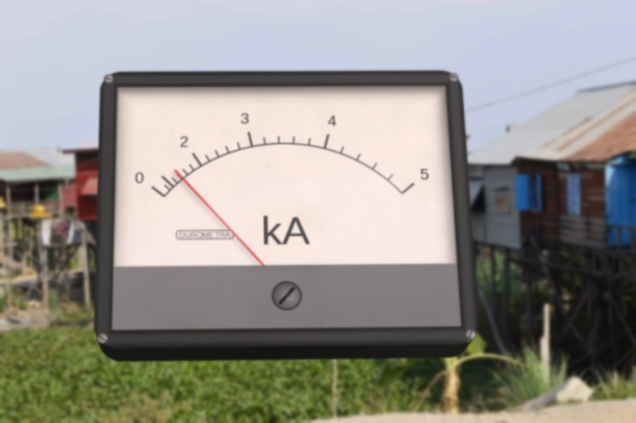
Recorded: kA 1.4
